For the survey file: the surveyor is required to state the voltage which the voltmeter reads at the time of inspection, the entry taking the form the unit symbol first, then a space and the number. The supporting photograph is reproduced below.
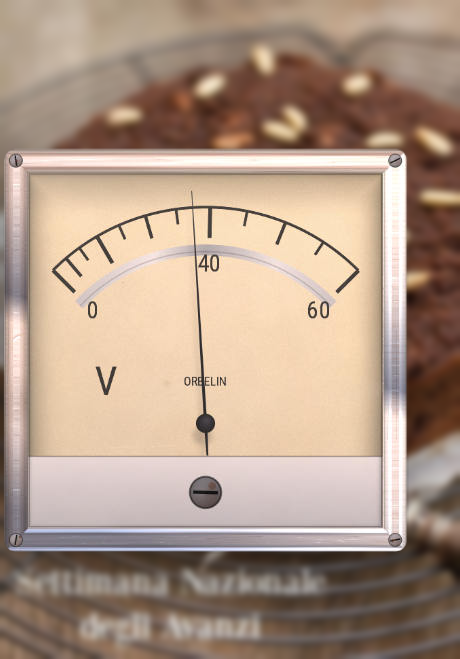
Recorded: V 37.5
